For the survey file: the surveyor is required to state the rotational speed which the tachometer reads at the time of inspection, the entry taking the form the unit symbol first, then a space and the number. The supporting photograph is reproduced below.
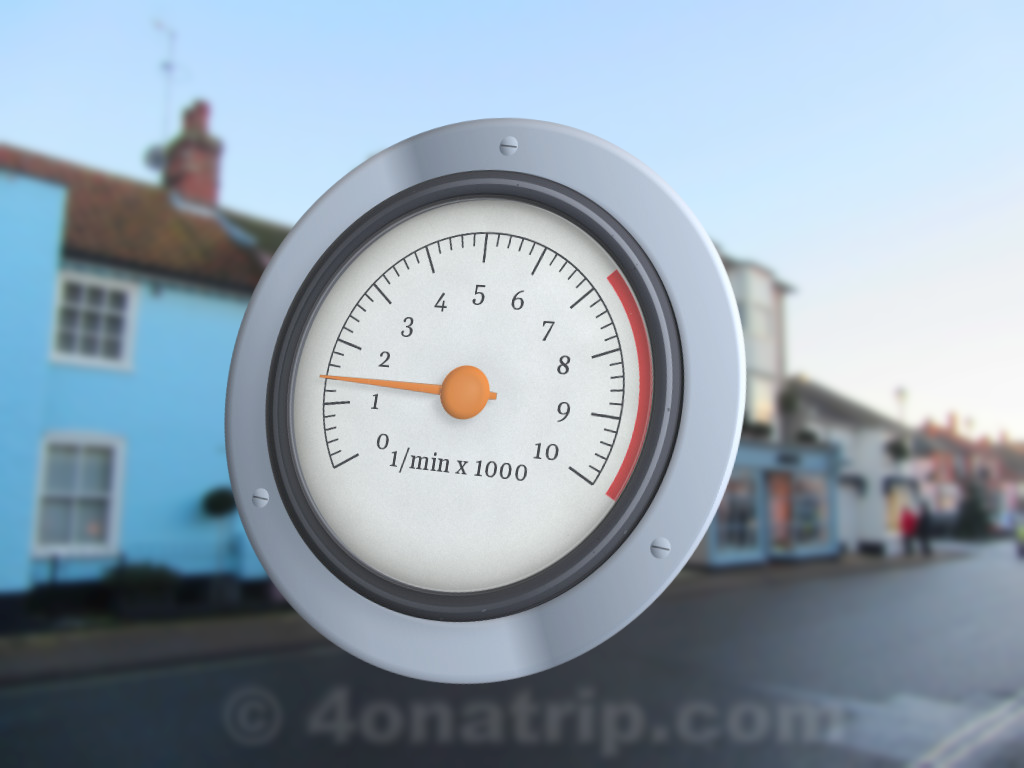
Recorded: rpm 1400
